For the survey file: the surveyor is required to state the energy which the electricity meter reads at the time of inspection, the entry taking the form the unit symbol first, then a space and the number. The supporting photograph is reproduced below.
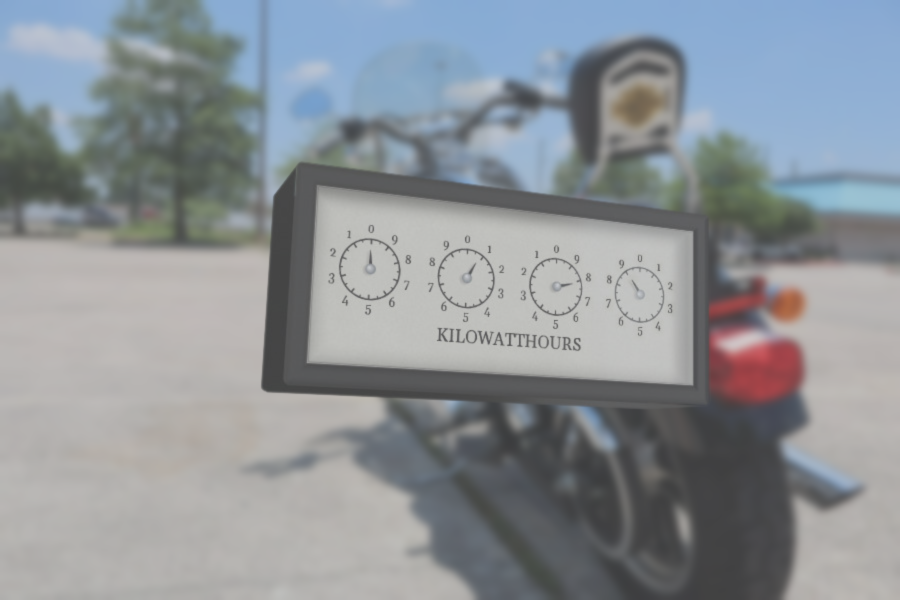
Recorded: kWh 79
